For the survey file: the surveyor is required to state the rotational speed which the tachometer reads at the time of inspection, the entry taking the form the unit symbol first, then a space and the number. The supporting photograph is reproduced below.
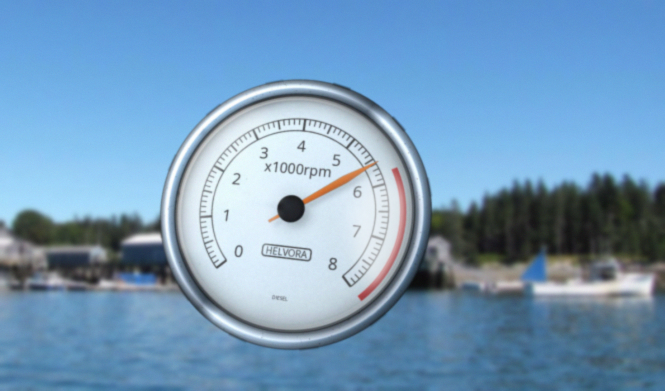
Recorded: rpm 5600
